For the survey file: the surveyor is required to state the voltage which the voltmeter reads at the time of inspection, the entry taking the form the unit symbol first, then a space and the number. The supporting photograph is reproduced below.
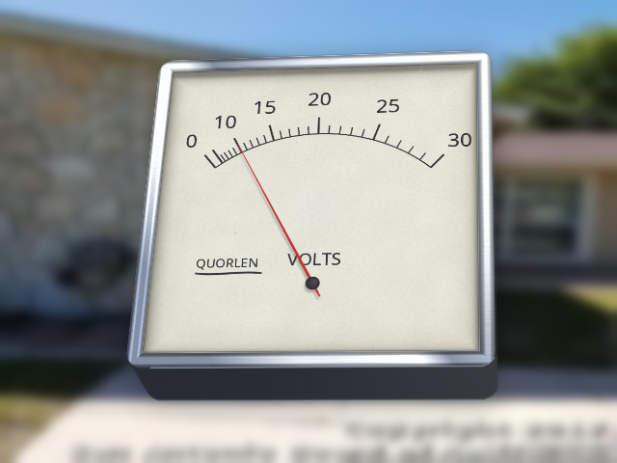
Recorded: V 10
